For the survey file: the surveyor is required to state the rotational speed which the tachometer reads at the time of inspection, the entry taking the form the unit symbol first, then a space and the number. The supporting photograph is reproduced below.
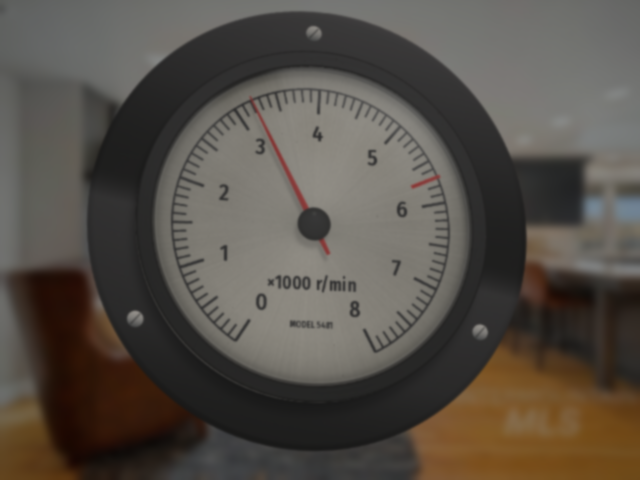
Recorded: rpm 3200
